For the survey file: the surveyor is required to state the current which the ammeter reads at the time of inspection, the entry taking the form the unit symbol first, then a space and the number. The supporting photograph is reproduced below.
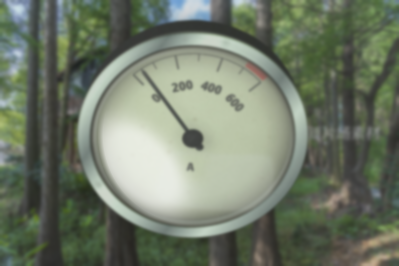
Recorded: A 50
